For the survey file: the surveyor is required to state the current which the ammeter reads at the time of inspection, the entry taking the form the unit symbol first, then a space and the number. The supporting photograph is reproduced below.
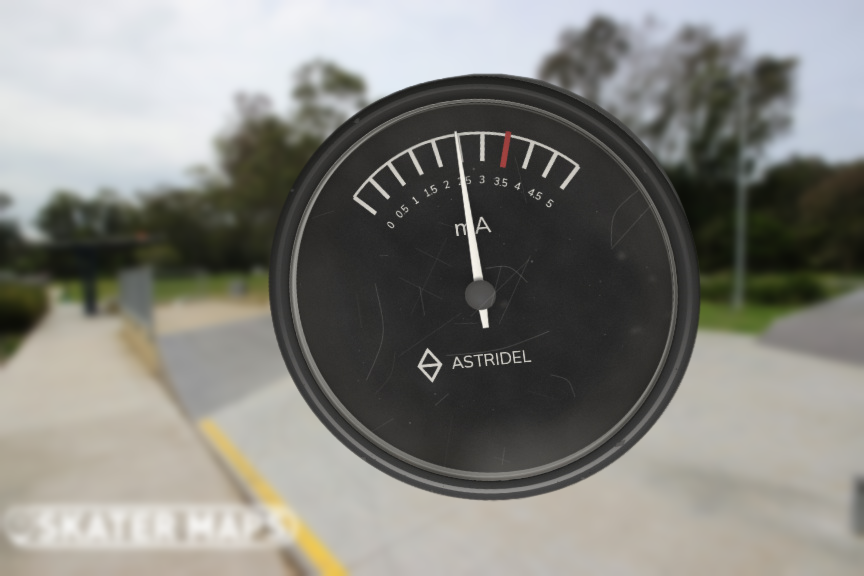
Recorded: mA 2.5
